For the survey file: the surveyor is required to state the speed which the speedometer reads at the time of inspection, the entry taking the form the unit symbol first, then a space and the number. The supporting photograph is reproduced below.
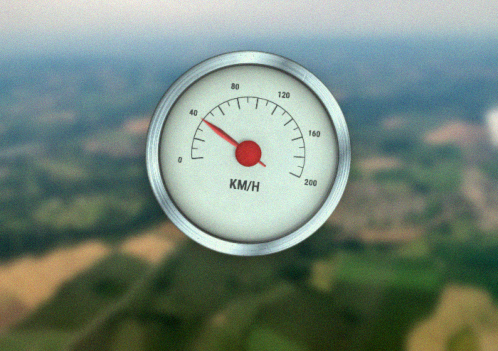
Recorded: km/h 40
